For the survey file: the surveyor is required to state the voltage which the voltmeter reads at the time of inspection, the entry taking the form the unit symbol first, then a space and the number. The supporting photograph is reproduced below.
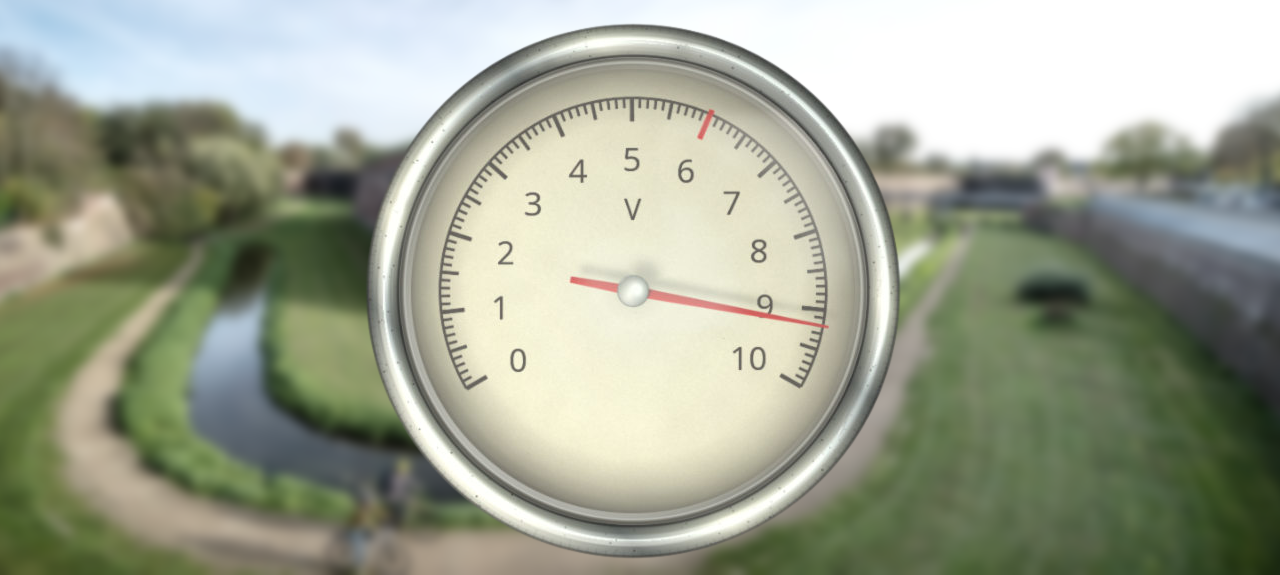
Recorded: V 9.2
